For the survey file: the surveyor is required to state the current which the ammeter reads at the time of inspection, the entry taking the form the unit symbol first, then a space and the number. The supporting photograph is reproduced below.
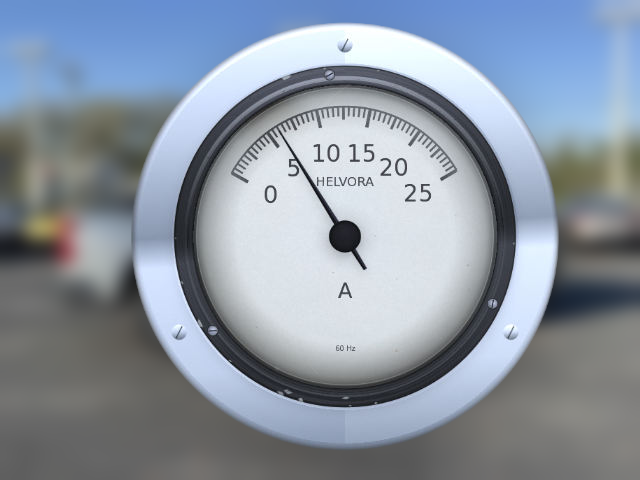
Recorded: A 6
